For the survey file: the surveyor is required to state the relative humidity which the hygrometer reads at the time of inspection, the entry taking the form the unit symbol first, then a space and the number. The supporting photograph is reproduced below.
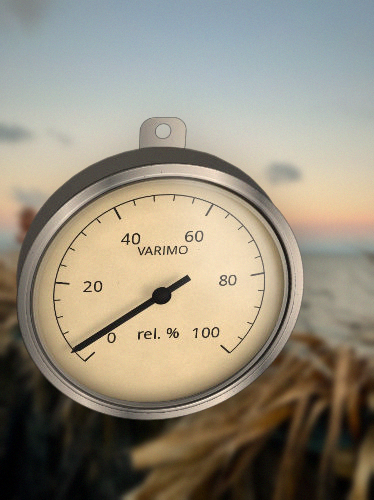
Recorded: % 4
